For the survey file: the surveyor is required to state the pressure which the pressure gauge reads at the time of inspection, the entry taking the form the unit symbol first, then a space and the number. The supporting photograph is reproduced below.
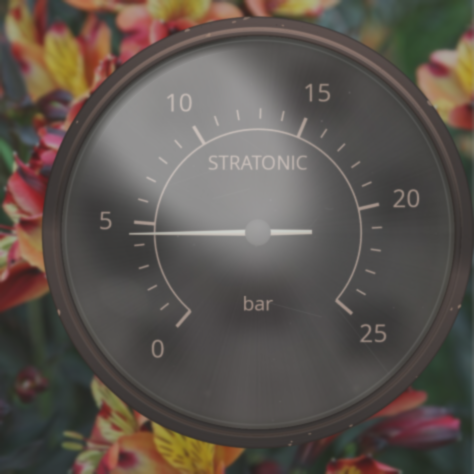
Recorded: bar 4.5
